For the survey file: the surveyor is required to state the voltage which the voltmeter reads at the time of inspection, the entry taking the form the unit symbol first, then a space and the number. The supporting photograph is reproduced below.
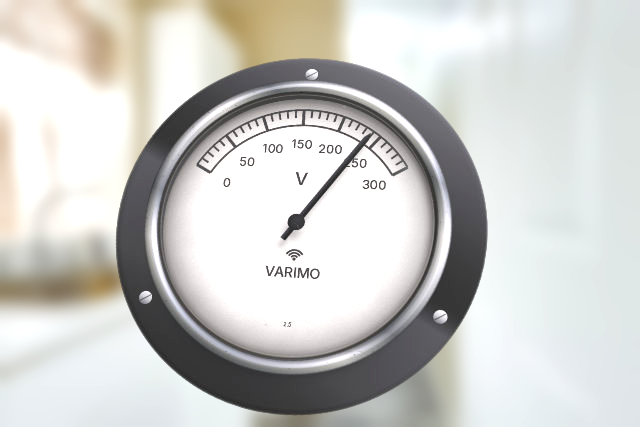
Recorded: V 240
